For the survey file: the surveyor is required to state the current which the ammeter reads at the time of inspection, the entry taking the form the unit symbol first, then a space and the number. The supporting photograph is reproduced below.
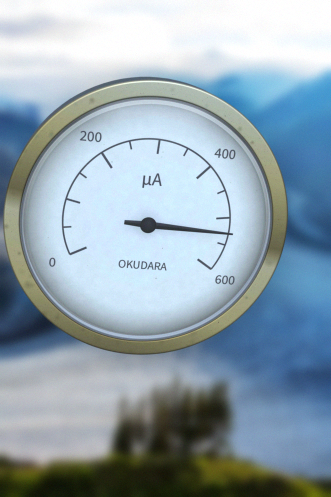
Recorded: µA 525
